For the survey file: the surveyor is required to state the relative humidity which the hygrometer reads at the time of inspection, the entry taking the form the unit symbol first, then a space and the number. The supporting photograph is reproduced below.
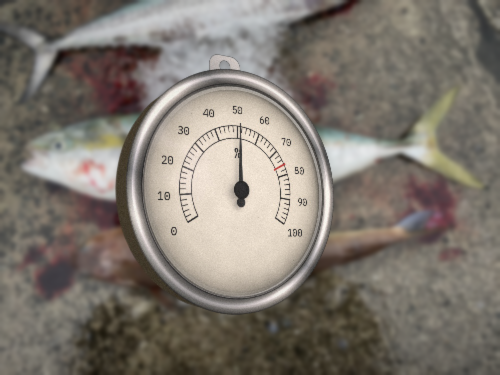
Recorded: % 50
